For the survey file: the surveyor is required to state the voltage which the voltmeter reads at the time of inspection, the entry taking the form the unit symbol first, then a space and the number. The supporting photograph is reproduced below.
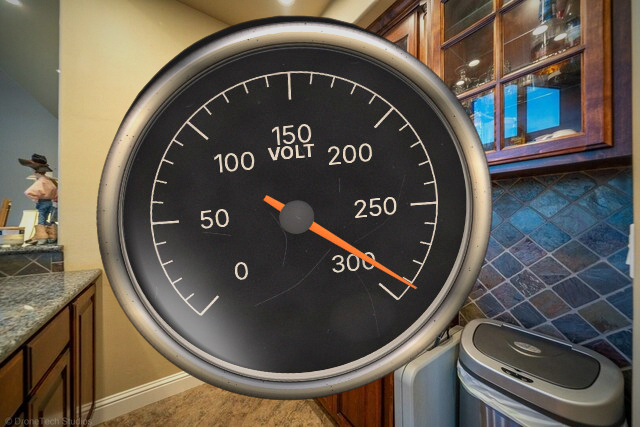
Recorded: V 290
